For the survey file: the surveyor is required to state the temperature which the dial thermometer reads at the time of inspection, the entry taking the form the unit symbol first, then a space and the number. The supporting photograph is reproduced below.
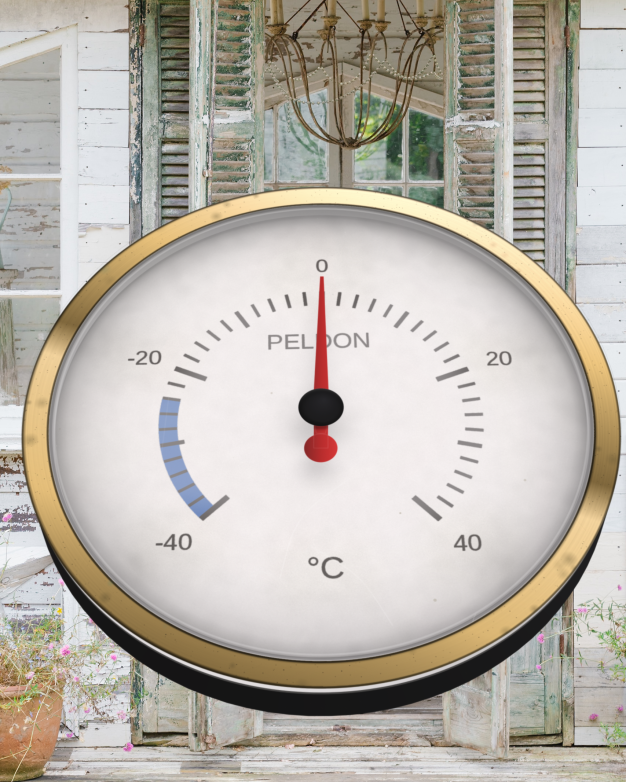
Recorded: °C 0
